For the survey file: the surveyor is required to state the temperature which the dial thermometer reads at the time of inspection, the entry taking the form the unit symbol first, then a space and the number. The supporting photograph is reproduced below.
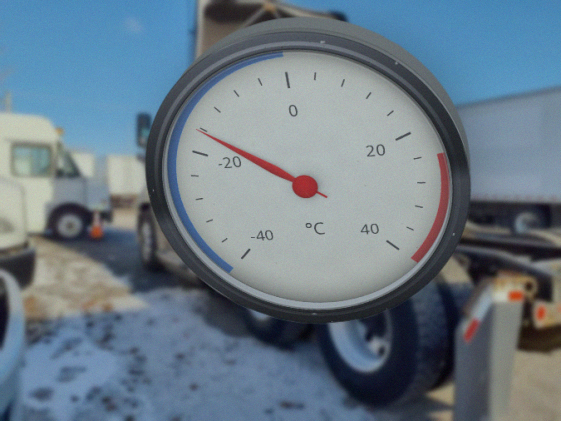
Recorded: °C -16
